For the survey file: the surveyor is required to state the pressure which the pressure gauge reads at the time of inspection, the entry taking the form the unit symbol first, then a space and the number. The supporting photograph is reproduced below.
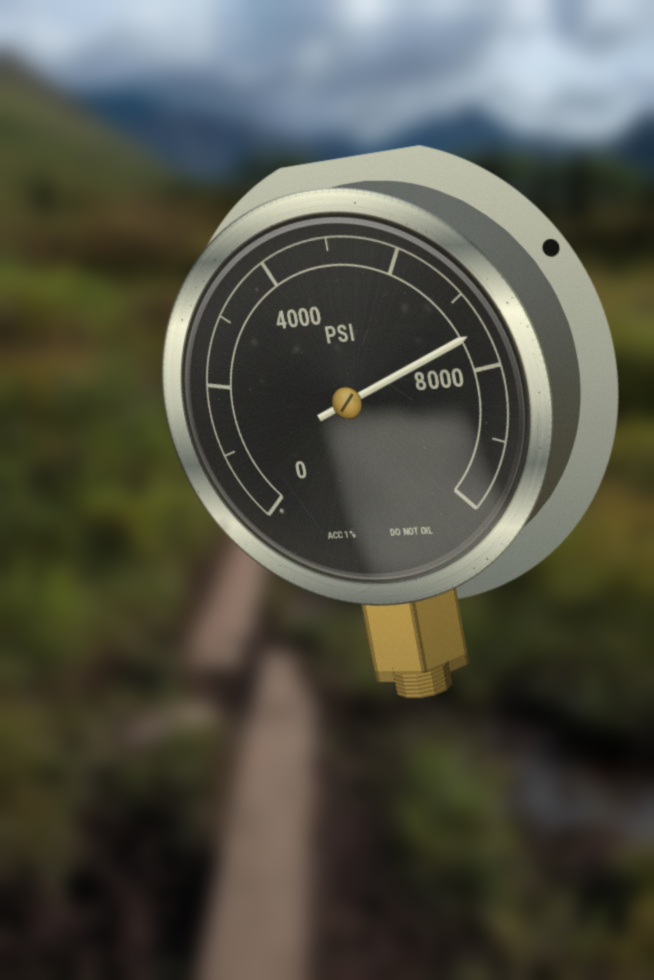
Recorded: psi 7500
